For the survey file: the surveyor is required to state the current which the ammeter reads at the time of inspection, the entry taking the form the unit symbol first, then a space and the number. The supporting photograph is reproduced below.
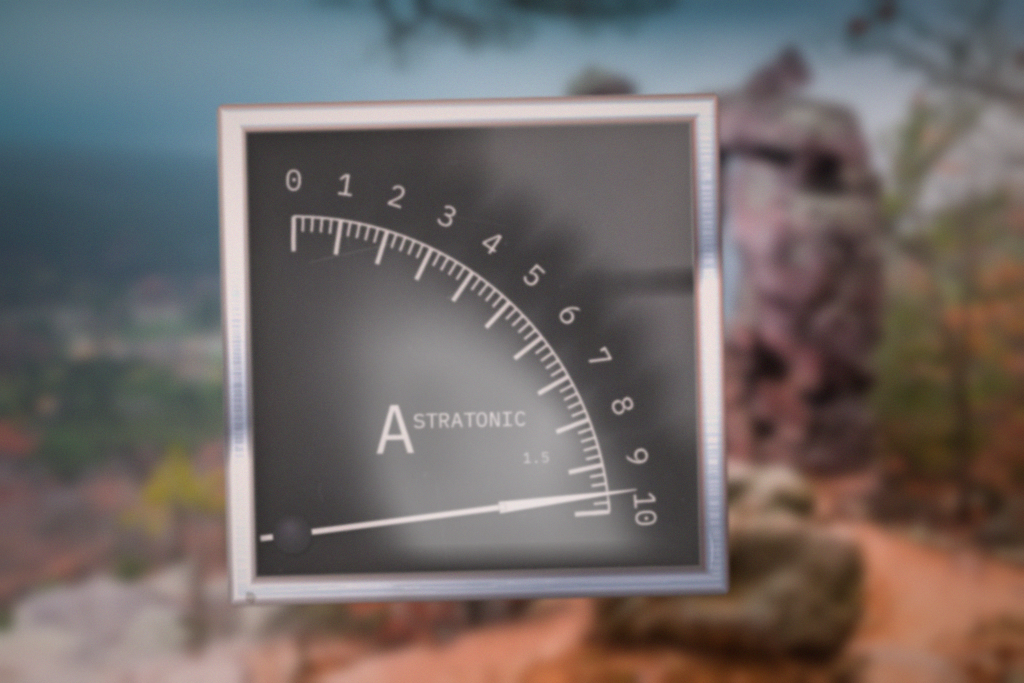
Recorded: A 9.6
